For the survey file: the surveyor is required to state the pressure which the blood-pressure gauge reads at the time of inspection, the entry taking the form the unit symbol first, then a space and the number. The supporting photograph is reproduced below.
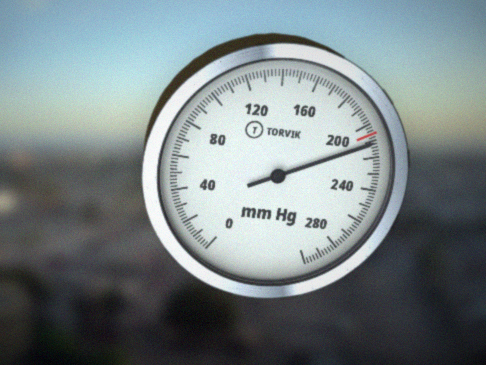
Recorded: mmHg 210
